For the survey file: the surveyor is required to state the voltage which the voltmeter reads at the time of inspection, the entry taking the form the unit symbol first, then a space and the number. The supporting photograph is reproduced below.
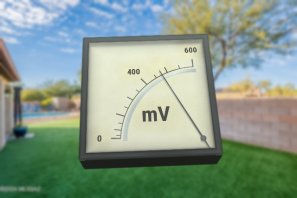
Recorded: mV 475
